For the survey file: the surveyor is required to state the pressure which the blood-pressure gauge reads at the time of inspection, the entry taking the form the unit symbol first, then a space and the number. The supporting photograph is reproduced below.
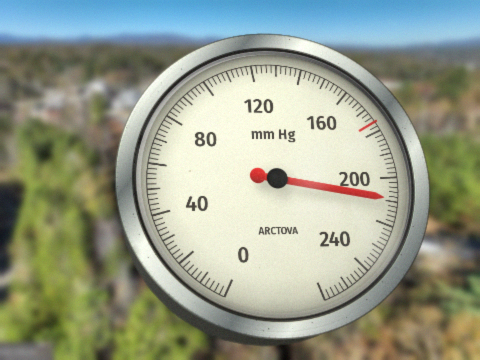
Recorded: mmHg 210
